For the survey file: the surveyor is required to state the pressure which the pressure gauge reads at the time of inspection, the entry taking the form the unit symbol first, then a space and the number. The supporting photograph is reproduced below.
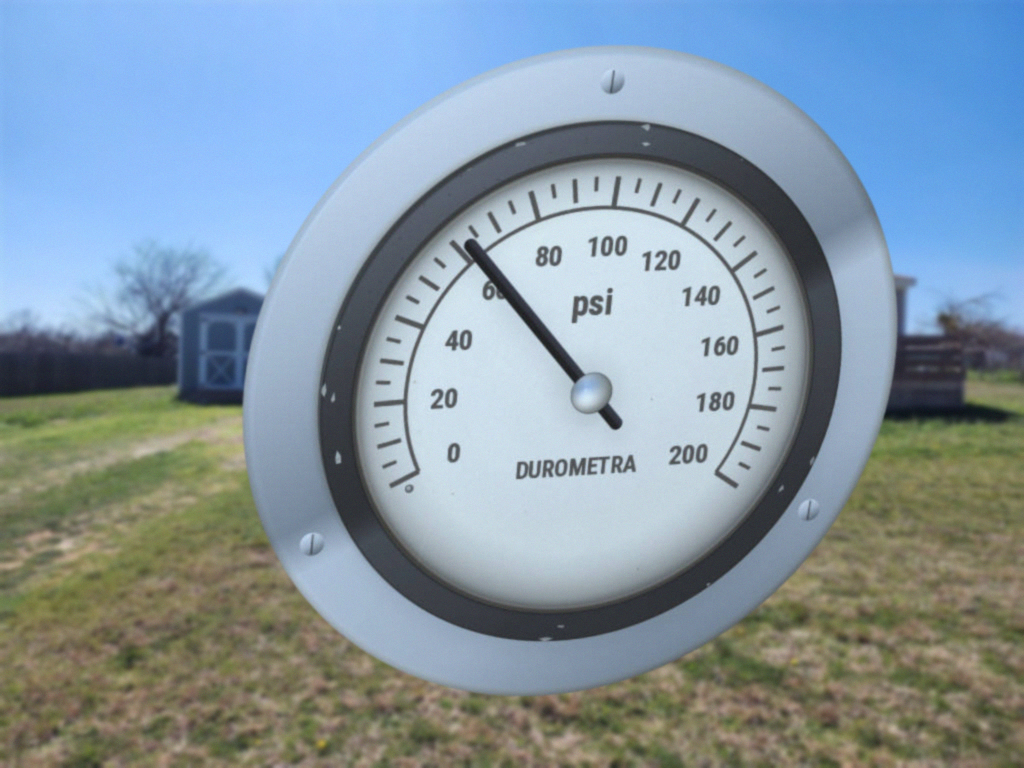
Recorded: psi 62.5
